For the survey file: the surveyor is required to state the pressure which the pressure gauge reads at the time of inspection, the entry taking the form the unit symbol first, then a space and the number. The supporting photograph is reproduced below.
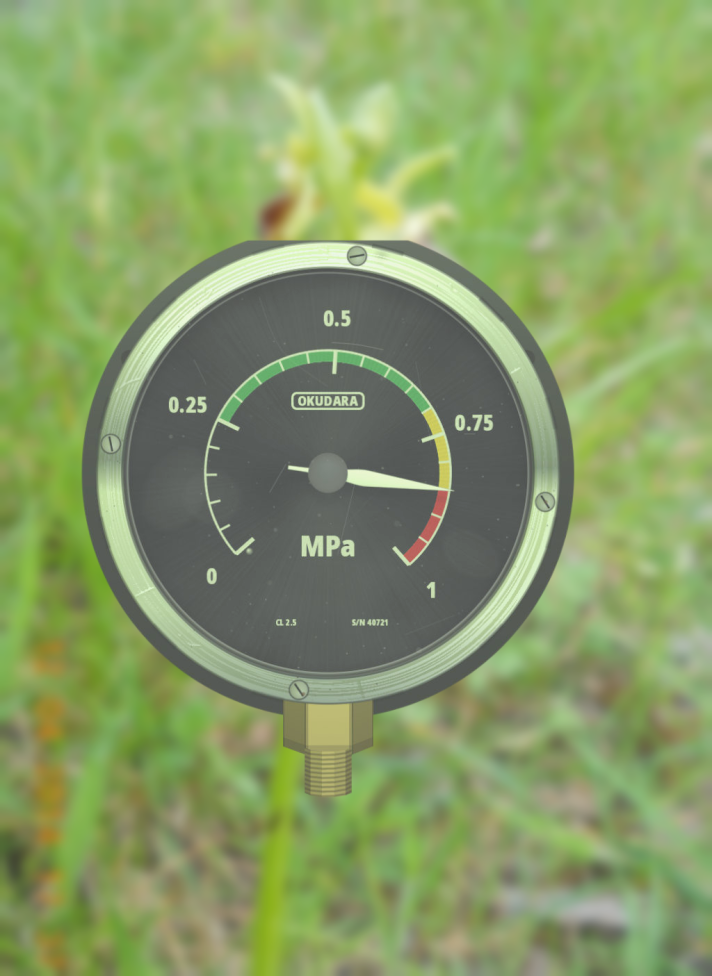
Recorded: MPa 0.85
